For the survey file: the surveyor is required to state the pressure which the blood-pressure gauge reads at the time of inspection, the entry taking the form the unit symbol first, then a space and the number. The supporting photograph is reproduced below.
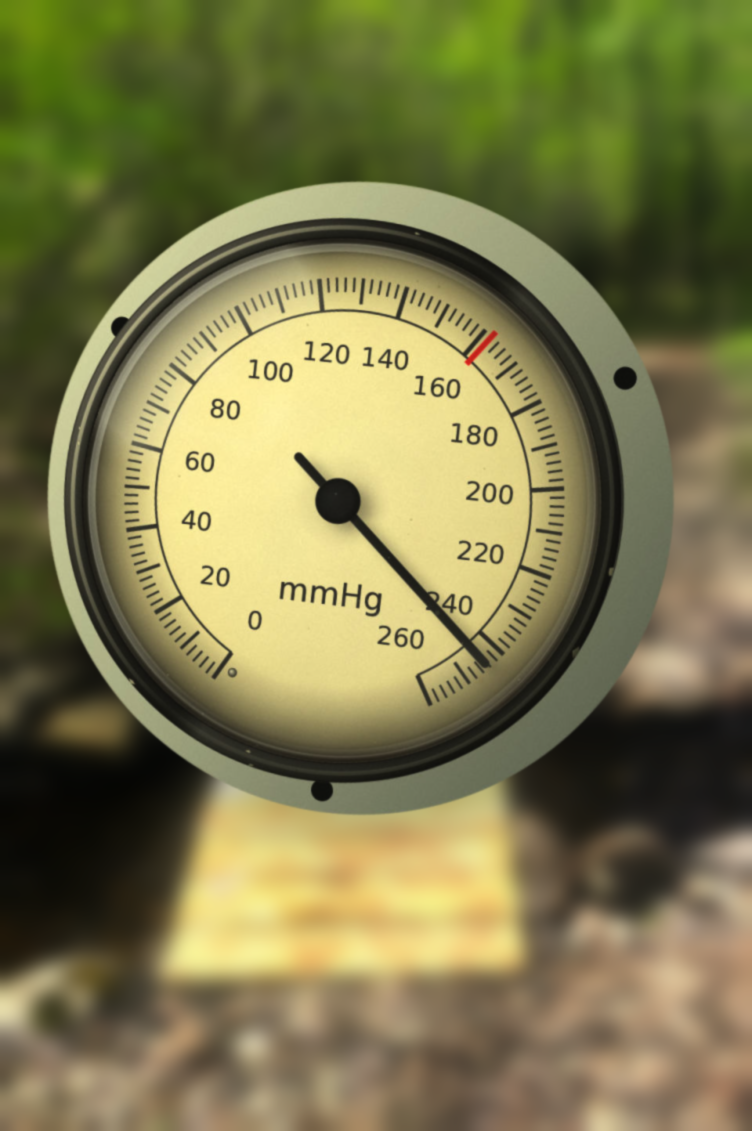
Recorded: mmHg 244
